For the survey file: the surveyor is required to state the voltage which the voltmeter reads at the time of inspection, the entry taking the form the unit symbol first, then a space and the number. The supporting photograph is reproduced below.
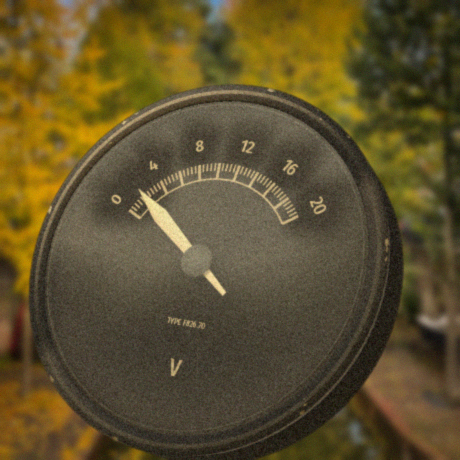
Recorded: V 2
